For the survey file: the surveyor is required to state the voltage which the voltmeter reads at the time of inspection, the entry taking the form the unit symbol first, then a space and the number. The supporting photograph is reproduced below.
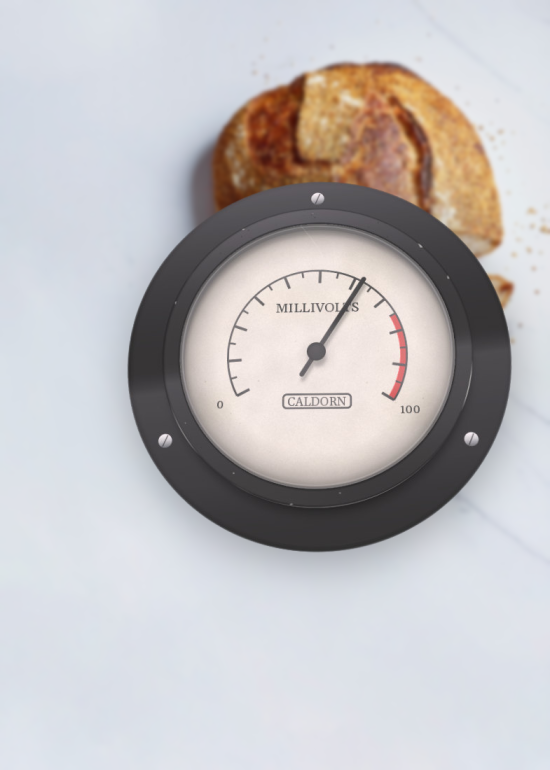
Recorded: mV 62.5
